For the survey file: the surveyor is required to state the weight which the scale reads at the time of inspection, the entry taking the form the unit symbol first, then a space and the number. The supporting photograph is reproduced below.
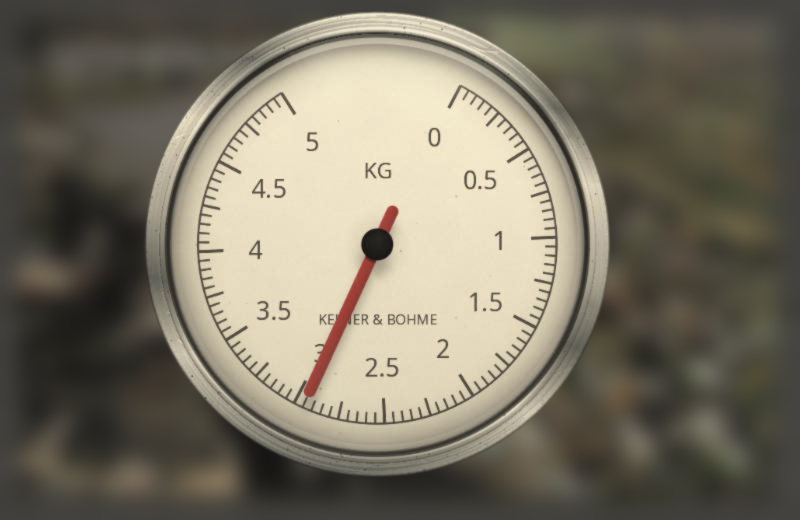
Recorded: kg 2.95
